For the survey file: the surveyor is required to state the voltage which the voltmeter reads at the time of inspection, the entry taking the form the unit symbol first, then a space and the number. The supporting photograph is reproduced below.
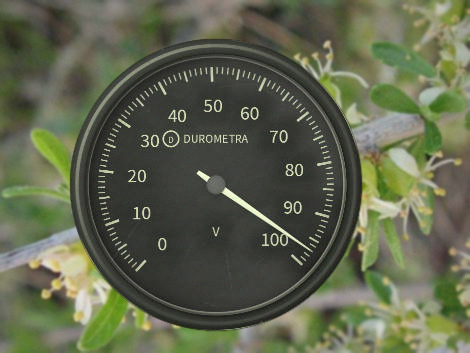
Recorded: V 97
